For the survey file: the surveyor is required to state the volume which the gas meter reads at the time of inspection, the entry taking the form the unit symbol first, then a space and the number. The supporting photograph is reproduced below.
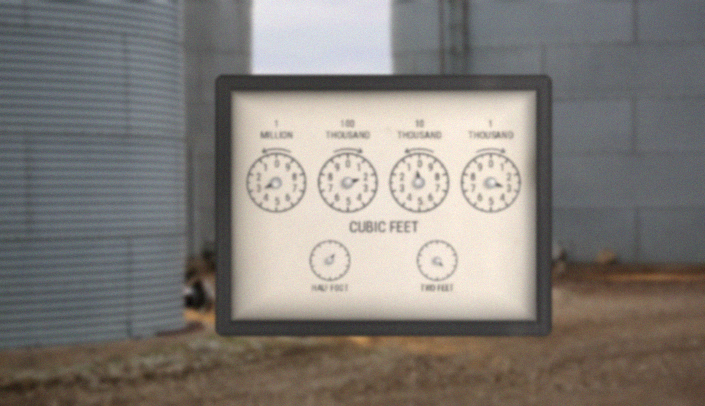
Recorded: ft³ 320300
